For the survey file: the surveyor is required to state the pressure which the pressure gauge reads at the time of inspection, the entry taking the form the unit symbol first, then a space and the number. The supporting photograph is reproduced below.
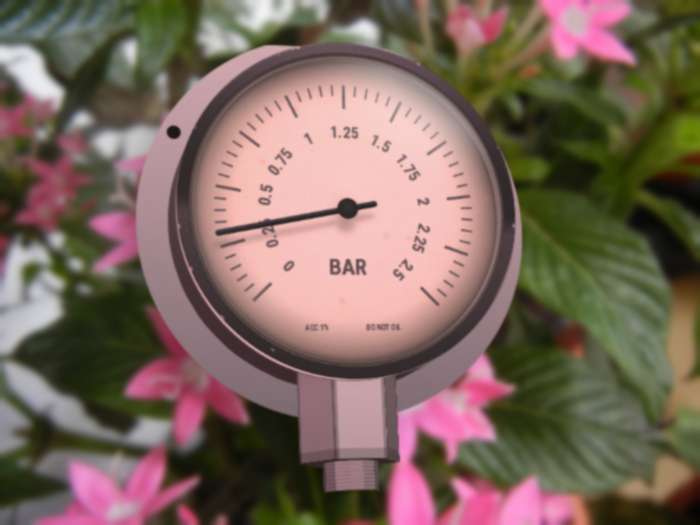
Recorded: bar 0.3
